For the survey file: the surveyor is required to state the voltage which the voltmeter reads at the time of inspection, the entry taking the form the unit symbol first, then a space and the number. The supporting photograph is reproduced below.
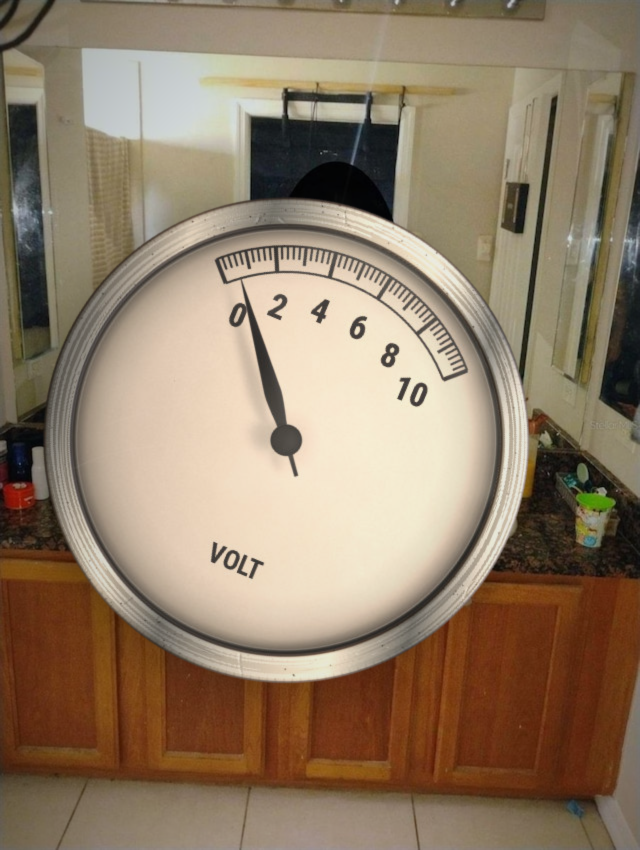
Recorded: V 0.6
